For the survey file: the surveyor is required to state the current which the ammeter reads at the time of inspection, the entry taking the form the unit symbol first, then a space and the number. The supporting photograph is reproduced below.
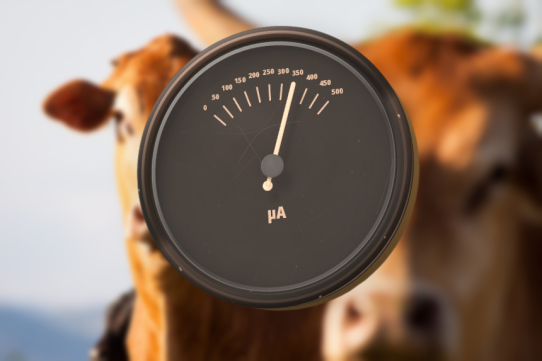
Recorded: µA 350
